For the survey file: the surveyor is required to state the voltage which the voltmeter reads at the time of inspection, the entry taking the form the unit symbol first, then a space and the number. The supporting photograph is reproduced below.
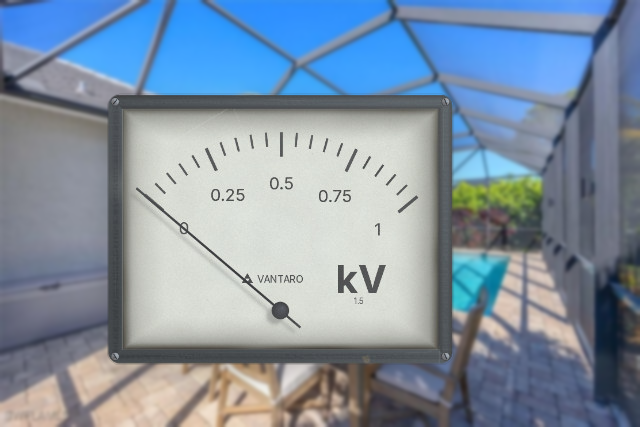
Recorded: kV 0
